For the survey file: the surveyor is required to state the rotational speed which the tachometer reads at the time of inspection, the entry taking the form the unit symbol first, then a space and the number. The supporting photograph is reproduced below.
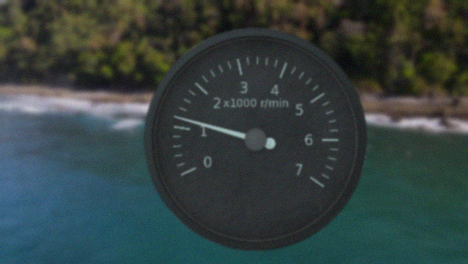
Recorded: rpm 1200
